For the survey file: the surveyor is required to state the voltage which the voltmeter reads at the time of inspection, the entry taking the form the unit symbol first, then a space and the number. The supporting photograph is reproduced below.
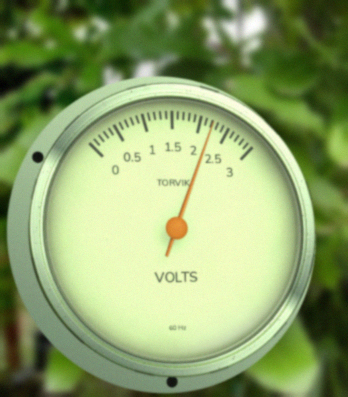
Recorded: V 2.2
